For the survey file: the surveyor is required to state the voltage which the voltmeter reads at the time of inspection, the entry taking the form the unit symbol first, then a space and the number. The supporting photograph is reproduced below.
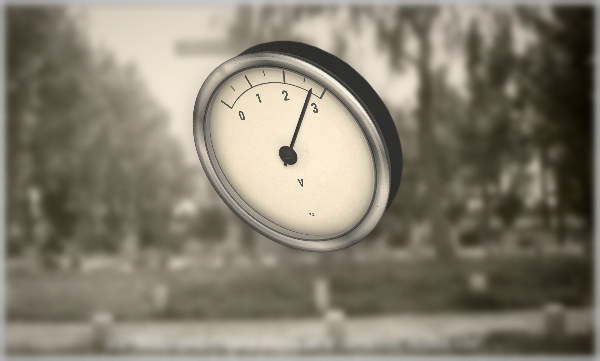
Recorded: V 2.75
